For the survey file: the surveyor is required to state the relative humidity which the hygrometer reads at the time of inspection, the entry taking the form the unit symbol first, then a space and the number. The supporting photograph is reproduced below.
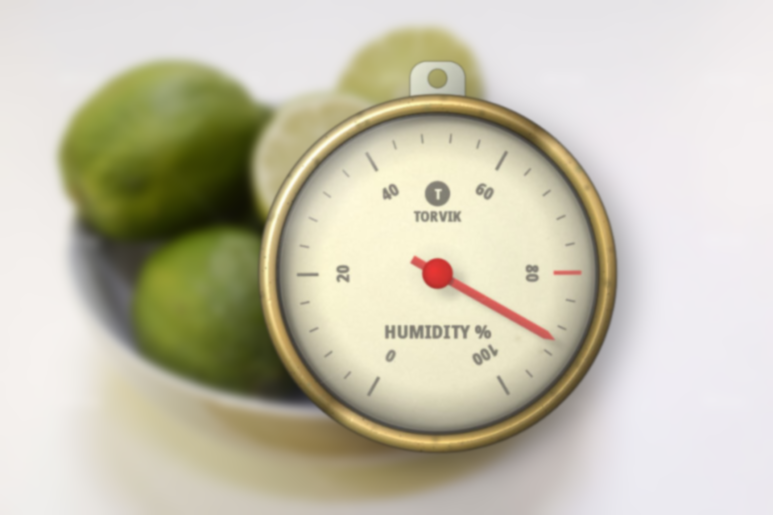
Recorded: % 90
